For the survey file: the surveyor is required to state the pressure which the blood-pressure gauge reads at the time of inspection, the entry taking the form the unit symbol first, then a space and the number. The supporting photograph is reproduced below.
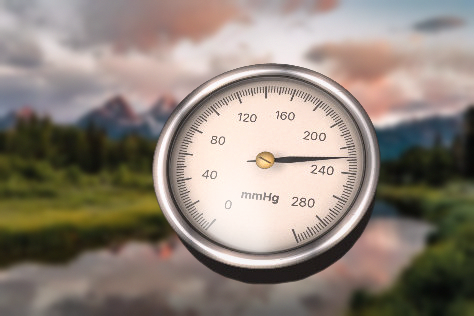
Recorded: mmHg 230
